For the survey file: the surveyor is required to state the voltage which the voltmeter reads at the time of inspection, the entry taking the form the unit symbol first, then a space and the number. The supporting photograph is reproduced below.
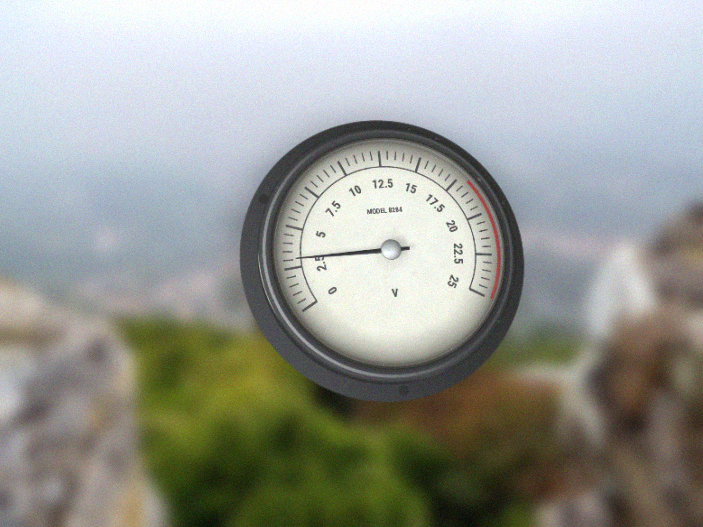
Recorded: V 3
